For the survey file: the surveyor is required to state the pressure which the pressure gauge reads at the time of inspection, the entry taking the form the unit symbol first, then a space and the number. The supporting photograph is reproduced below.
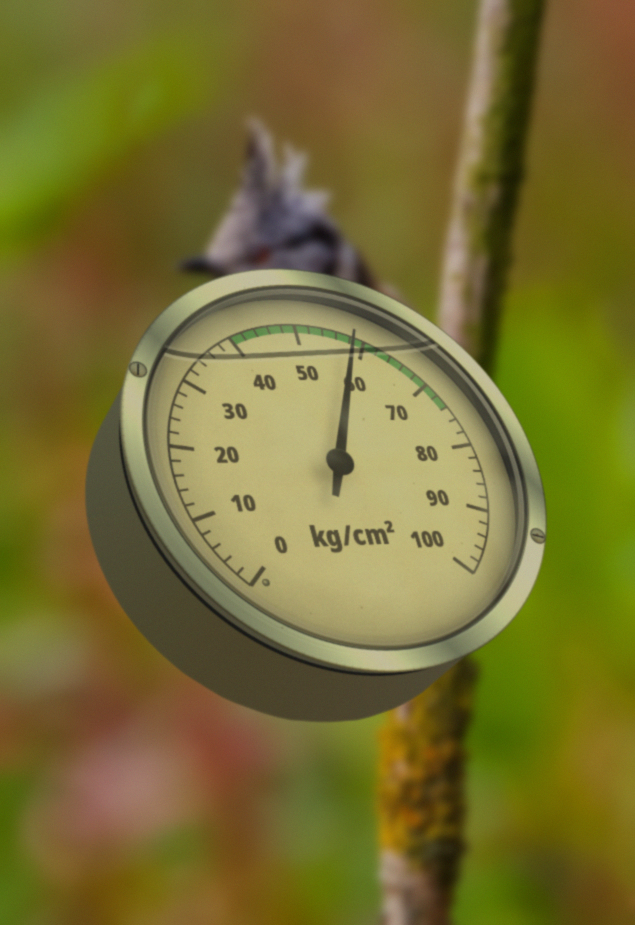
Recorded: kg/cm² 58
